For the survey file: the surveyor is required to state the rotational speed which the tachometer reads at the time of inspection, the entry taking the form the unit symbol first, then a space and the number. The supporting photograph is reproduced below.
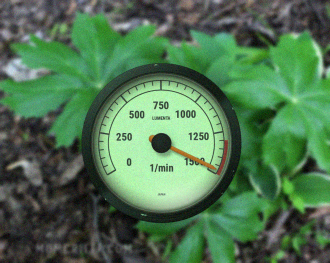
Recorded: rpm 1475
